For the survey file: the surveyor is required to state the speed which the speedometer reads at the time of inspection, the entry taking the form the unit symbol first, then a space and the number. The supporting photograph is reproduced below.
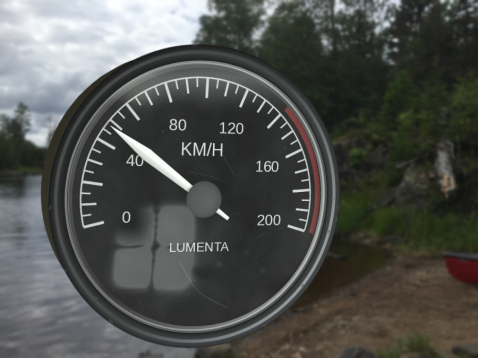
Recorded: km/h 47.5
